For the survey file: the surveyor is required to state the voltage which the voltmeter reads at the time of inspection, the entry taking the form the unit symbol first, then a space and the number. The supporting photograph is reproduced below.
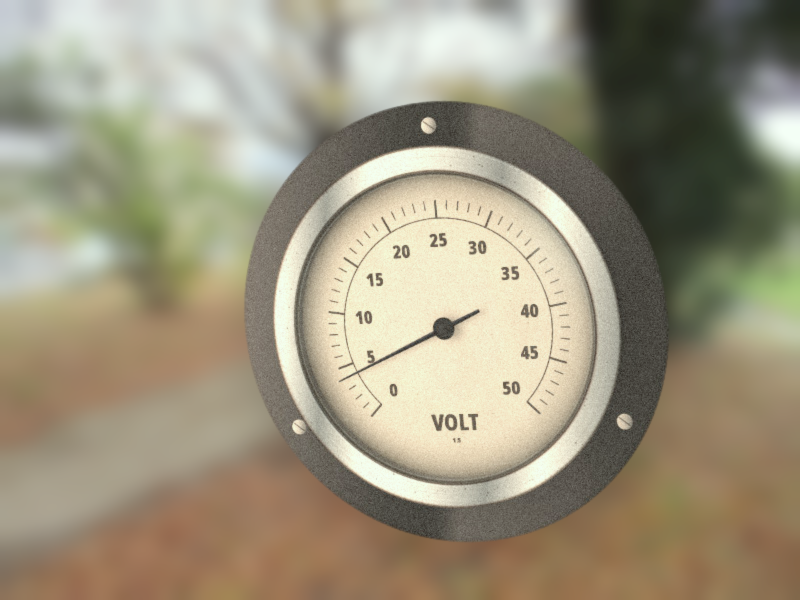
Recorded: V 4
